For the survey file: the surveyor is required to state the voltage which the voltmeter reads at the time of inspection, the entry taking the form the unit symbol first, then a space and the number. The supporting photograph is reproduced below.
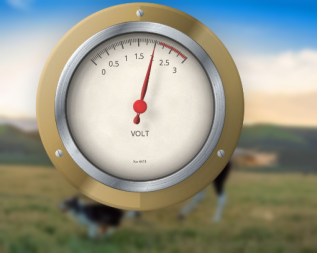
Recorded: V 2
